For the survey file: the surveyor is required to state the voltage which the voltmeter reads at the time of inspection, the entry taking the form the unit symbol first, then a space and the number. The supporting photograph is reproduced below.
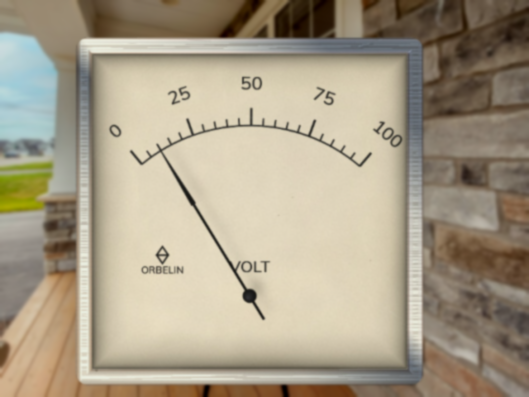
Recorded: V 10
